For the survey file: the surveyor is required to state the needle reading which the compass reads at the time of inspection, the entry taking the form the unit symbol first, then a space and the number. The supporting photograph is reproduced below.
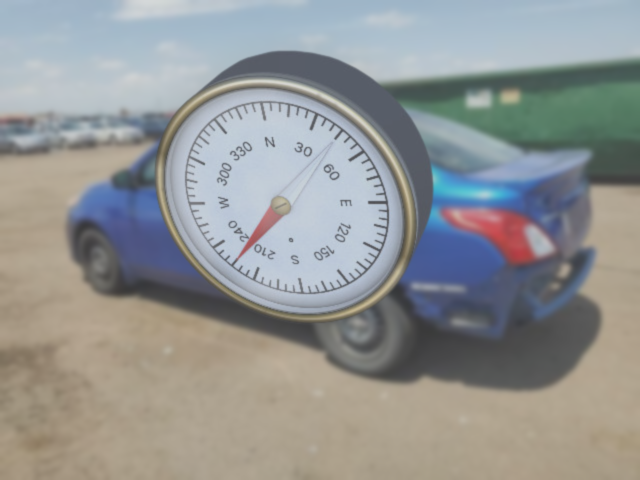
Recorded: ° 225
